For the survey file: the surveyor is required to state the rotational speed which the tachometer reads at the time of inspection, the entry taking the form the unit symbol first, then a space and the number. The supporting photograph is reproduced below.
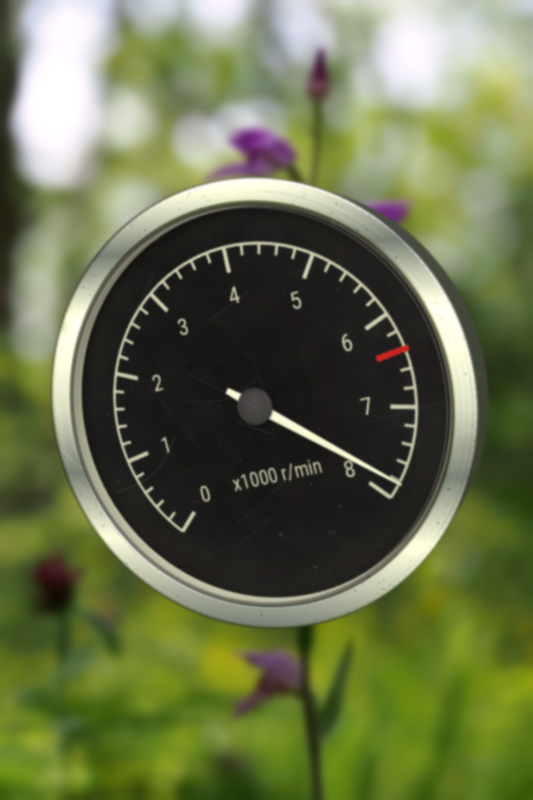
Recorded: rpm 7800
